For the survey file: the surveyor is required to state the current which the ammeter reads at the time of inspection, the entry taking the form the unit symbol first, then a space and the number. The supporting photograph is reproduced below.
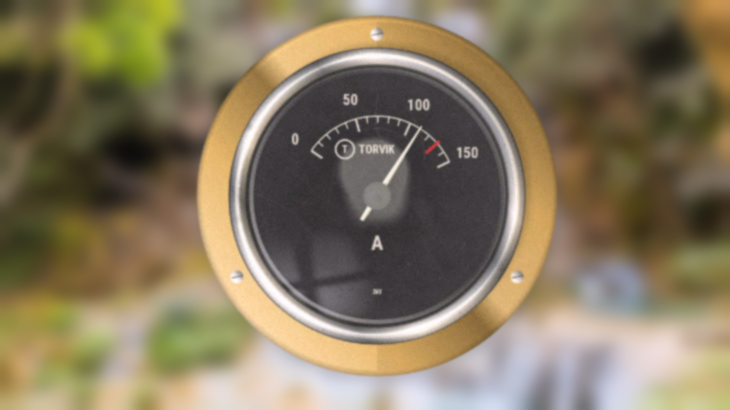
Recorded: A 110
